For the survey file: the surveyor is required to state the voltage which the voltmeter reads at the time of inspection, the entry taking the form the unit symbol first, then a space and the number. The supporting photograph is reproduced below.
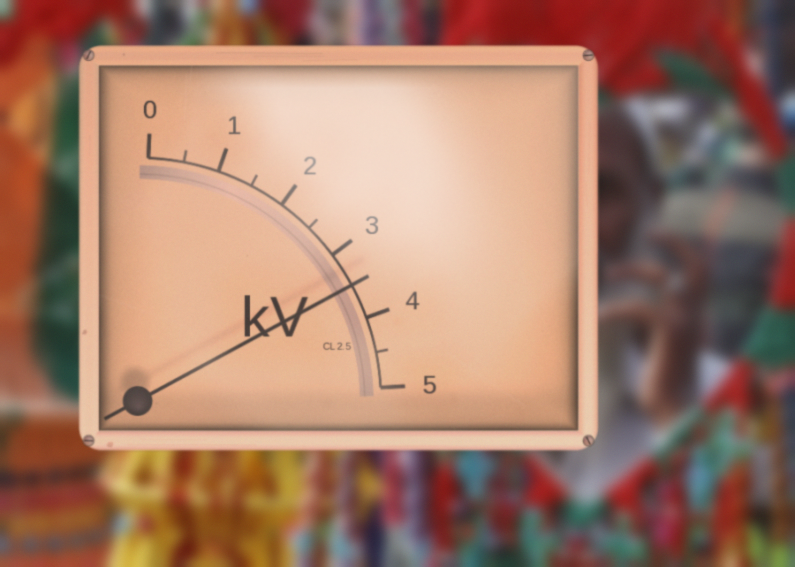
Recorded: kV 3.5
